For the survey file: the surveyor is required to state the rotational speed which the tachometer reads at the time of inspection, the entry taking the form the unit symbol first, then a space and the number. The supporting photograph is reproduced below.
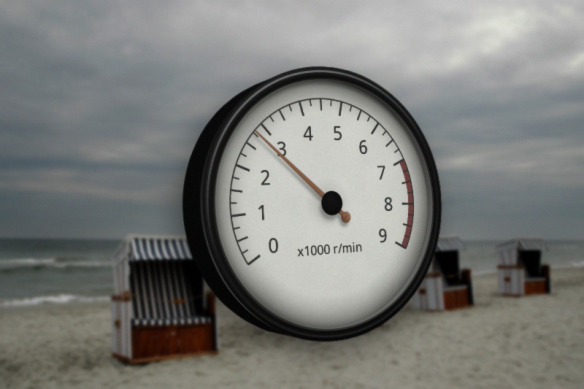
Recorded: rpm 2750
